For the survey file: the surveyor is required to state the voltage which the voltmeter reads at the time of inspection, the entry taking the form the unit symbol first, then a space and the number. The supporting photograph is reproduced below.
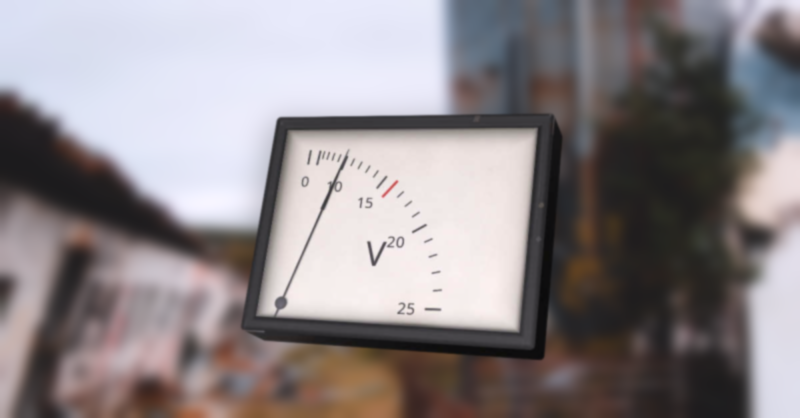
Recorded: V 10
